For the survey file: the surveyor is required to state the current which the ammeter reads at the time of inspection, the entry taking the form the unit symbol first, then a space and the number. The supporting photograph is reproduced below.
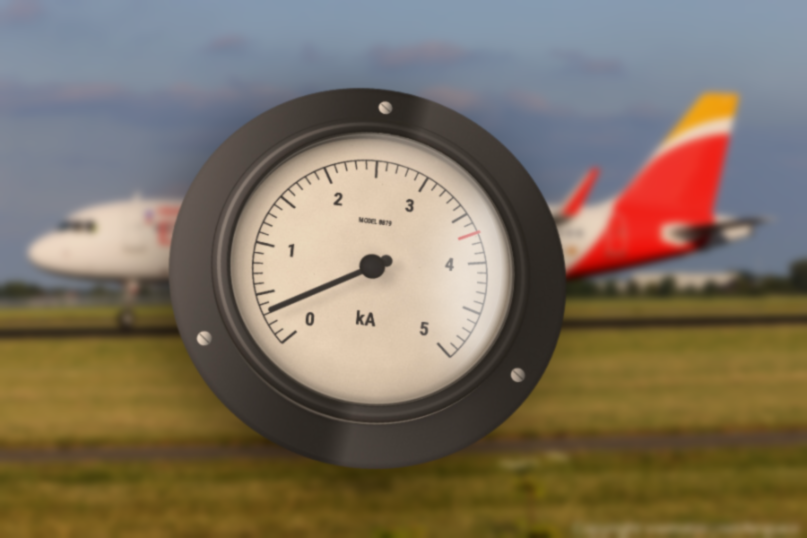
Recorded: kA 0.3
